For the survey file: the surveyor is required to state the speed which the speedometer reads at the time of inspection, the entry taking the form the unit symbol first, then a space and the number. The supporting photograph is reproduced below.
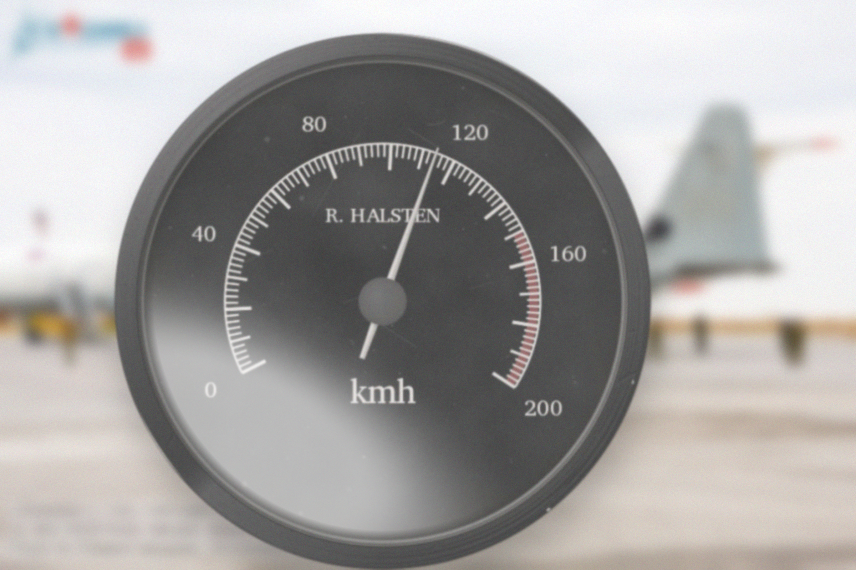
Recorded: km/h 114
